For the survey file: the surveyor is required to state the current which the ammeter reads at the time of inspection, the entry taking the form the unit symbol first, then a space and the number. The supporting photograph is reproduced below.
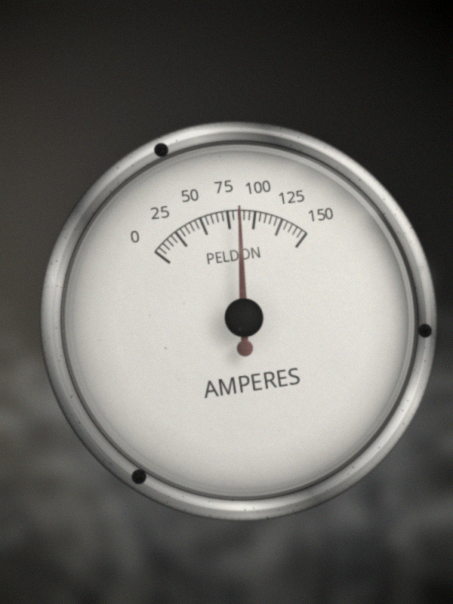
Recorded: A 85
